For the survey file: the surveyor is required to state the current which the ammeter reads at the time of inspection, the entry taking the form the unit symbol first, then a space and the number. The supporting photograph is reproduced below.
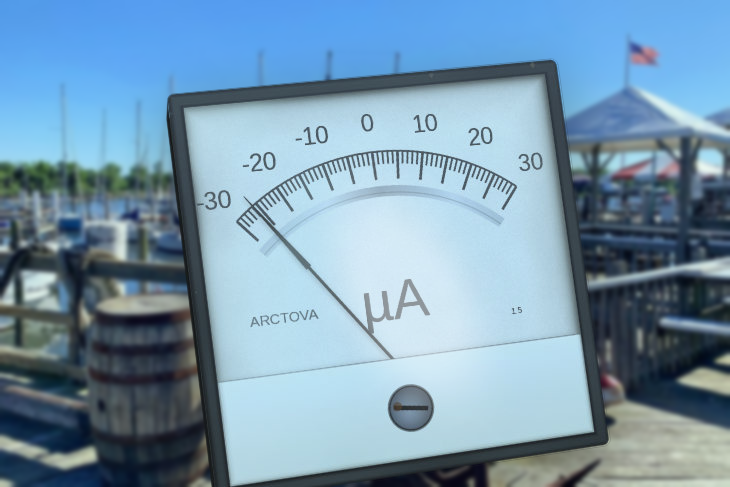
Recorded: µA -26
